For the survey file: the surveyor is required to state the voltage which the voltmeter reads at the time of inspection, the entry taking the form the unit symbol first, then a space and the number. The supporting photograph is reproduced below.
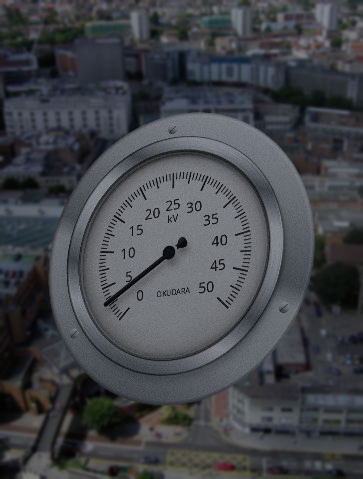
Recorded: kV 2.5
